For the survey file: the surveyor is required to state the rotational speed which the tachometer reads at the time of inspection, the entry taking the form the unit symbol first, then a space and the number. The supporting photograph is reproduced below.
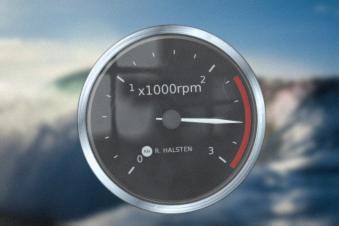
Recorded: rpm 2600
